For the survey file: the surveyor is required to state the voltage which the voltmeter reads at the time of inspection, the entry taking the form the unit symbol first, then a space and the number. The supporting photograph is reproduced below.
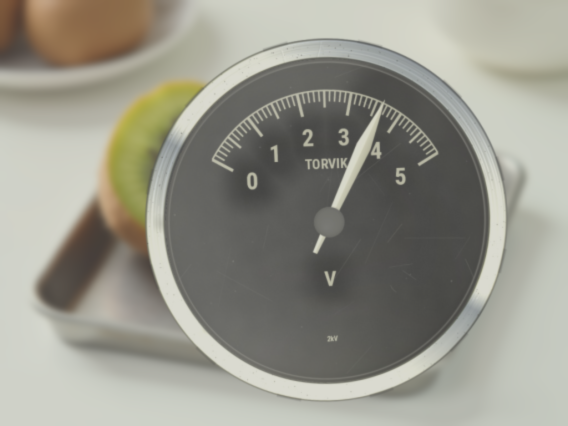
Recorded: V 3.6
